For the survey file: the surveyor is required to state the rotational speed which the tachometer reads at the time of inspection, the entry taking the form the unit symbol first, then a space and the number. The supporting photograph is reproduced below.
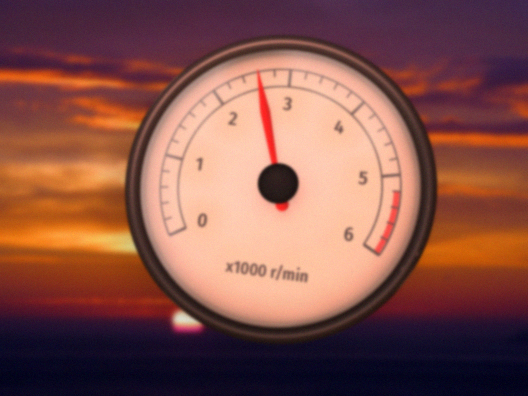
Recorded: rpm 2600
